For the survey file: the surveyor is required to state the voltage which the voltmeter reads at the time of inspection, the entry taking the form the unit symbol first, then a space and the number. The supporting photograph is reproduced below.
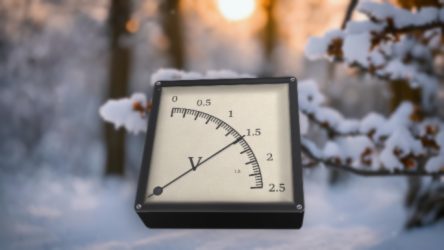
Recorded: V 1.5
